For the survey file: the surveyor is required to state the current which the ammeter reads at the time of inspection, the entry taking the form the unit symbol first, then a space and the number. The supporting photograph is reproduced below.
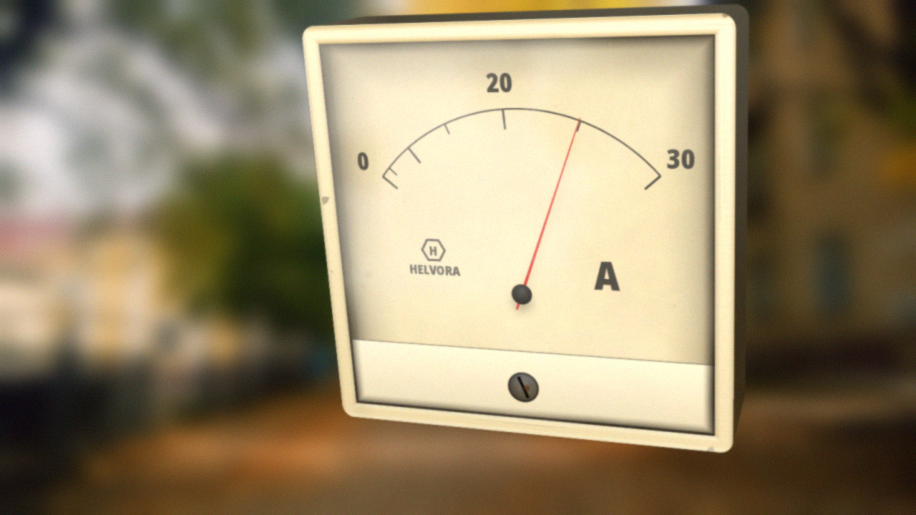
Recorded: A 25
